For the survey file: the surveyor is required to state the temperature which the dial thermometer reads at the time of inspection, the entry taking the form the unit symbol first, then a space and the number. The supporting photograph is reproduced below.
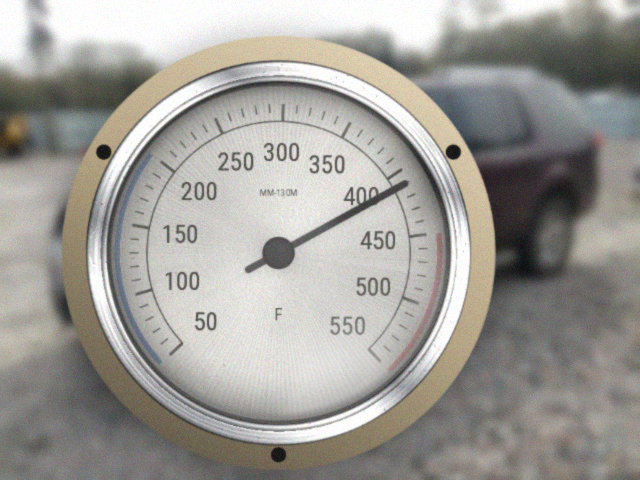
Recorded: °F 410
